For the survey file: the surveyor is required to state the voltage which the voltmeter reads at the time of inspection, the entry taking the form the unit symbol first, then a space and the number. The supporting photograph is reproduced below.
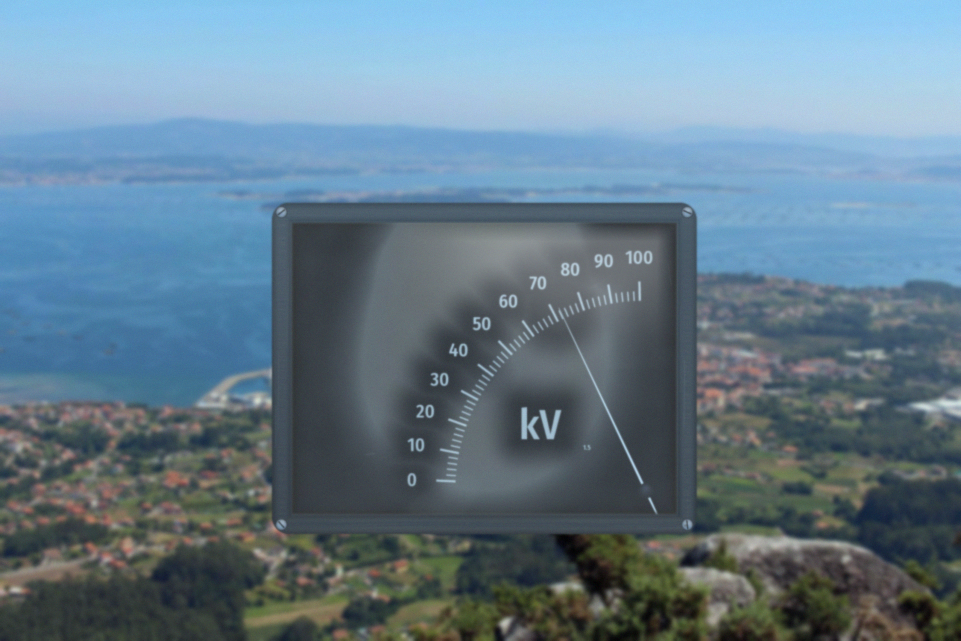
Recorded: kV 72
